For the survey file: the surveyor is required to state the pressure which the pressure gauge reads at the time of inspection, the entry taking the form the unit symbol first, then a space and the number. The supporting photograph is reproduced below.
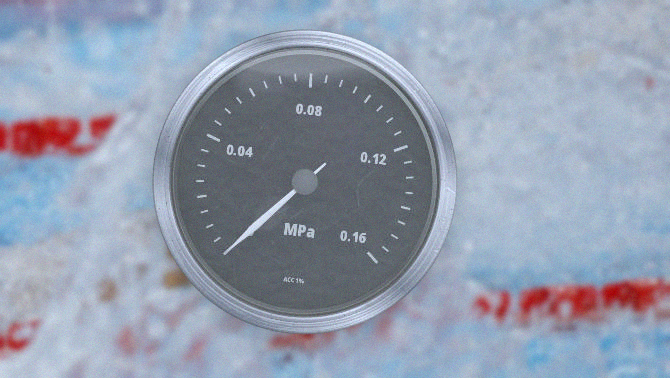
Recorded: MPa 0
